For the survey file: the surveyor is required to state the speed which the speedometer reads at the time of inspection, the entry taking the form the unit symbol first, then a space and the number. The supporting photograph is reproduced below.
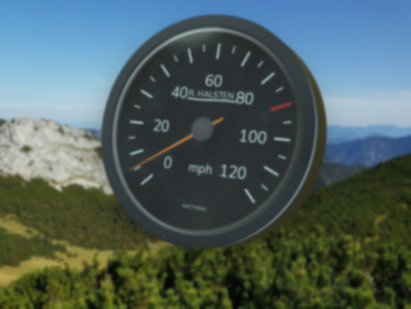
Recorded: mph 5
